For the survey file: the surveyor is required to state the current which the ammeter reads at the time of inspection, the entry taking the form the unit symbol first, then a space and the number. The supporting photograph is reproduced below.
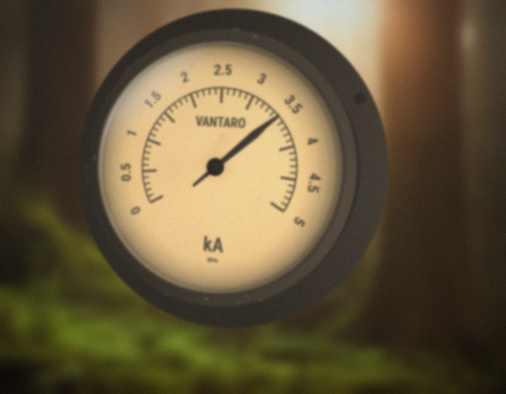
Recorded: kA 3.5
